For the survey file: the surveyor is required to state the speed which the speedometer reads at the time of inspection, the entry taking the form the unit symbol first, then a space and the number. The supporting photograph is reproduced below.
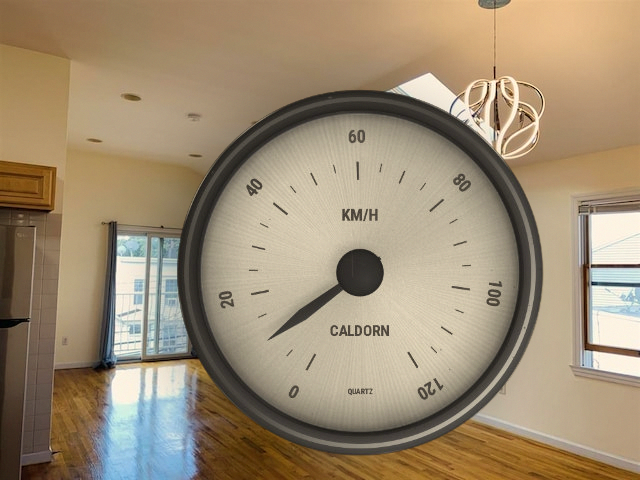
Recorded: km/h 10
